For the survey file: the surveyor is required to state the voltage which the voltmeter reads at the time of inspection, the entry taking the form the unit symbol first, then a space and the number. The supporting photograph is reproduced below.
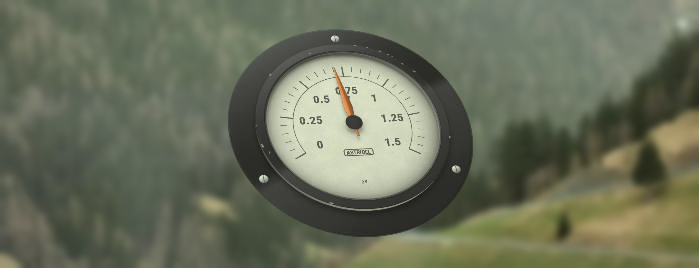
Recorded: V 0.7
